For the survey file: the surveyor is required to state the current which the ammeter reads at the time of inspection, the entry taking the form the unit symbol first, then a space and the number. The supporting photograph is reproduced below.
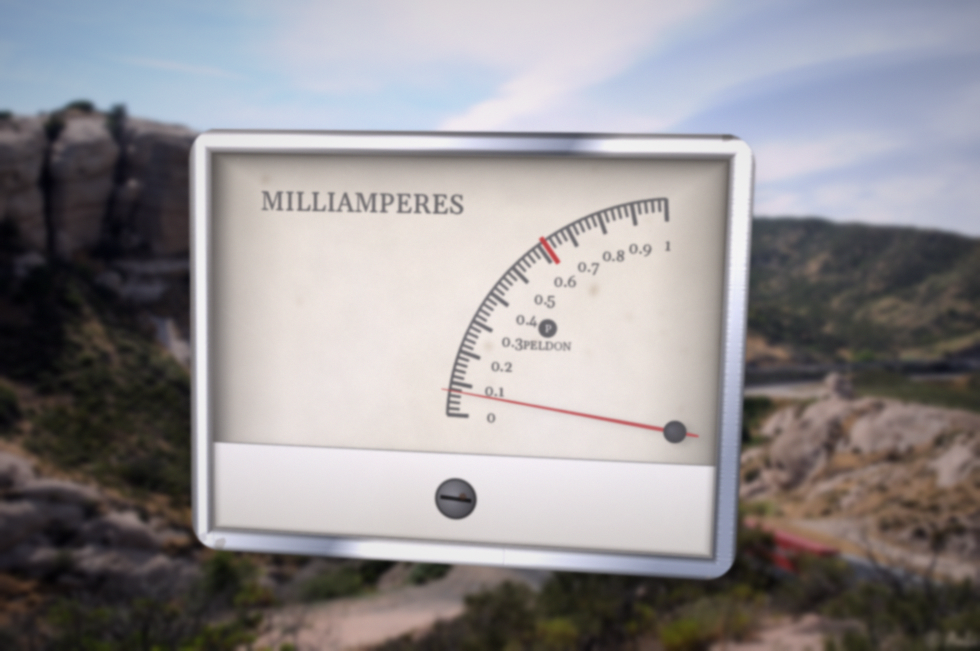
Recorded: mA 0.08
